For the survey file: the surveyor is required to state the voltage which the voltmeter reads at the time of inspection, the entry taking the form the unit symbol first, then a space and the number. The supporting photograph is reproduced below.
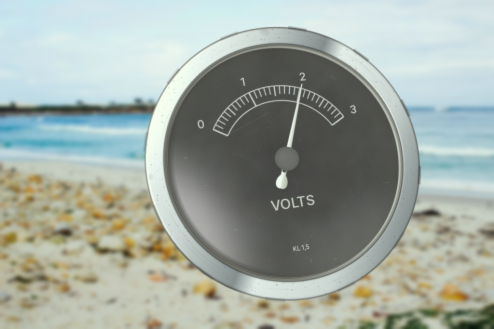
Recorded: V 2
